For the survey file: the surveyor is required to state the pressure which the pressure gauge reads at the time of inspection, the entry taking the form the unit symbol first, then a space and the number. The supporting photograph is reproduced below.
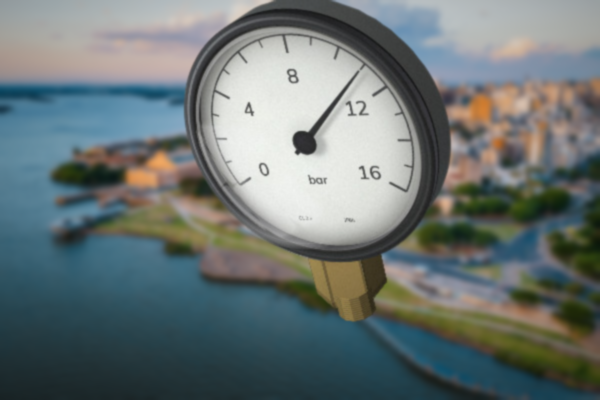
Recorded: bar 11
